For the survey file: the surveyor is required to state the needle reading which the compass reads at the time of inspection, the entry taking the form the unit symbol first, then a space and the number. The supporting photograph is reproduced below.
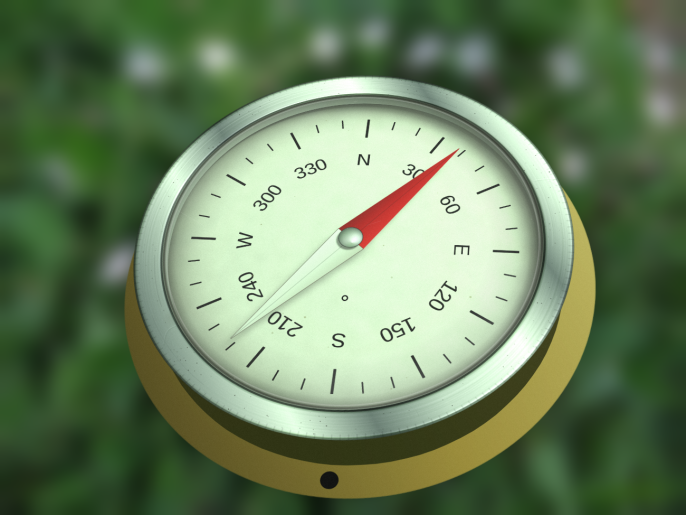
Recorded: ° 40
